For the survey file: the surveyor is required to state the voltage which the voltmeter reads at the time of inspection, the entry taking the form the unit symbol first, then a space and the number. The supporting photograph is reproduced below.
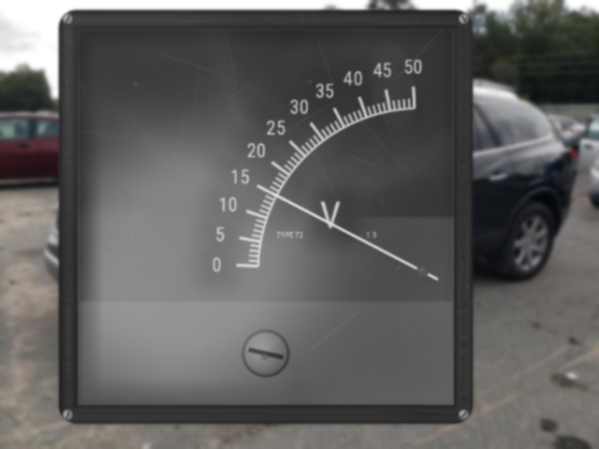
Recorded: V 15
